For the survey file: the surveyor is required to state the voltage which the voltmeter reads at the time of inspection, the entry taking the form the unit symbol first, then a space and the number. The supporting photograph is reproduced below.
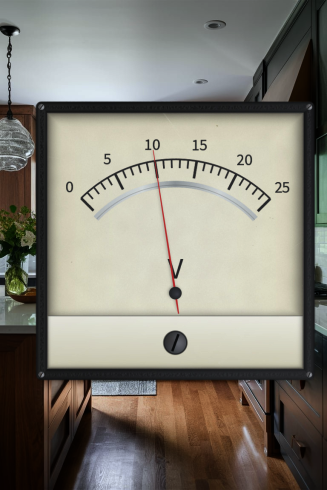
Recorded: V 10
